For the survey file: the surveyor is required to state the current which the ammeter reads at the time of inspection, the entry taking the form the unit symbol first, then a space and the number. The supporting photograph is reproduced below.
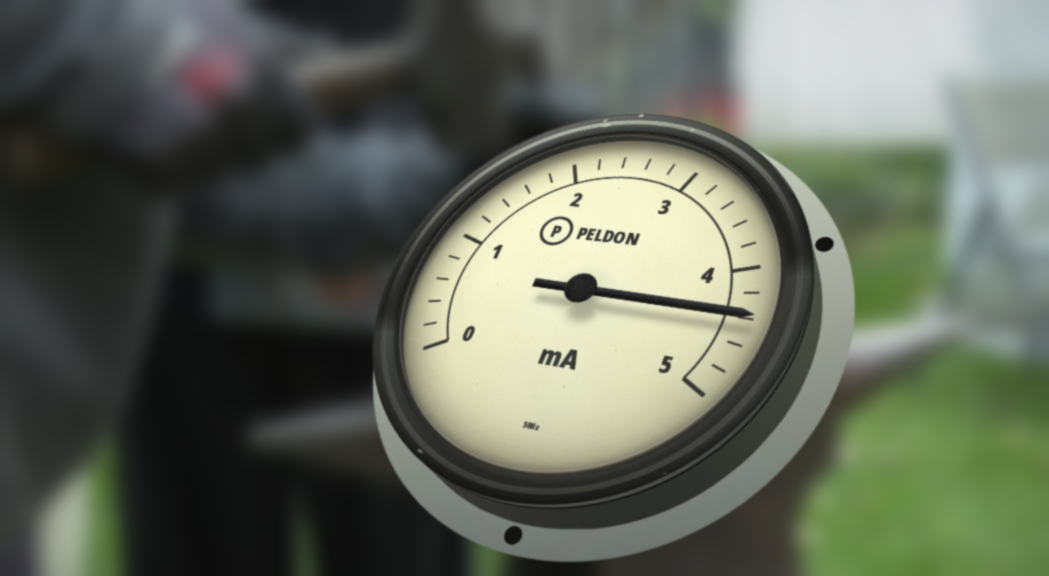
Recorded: mA 4.4
